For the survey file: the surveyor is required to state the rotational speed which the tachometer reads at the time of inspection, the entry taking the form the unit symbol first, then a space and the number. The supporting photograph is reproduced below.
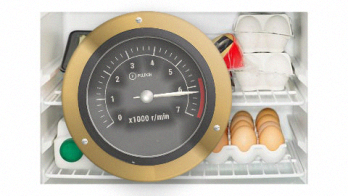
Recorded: rpm 6200
